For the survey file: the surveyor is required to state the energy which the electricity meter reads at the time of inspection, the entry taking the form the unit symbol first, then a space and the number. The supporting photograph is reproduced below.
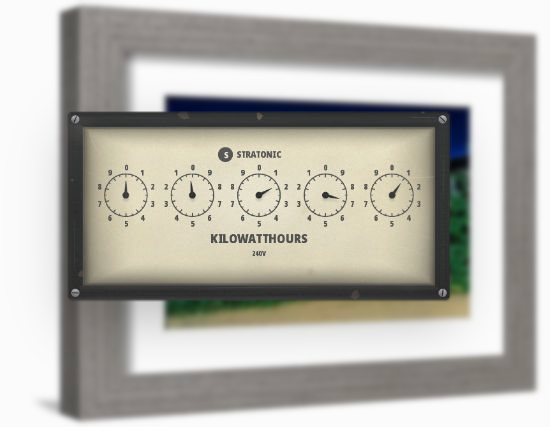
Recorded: kWh 171
